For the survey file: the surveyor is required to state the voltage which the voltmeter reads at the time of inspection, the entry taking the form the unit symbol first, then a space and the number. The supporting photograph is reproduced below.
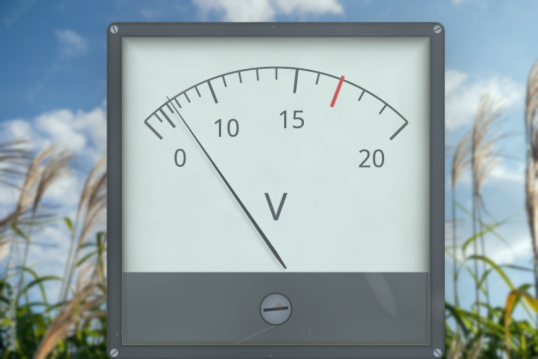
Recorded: V 6.5
